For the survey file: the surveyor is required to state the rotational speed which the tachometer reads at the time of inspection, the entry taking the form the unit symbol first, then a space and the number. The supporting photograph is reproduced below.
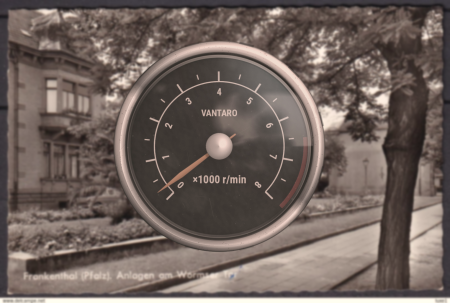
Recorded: rpm 250
